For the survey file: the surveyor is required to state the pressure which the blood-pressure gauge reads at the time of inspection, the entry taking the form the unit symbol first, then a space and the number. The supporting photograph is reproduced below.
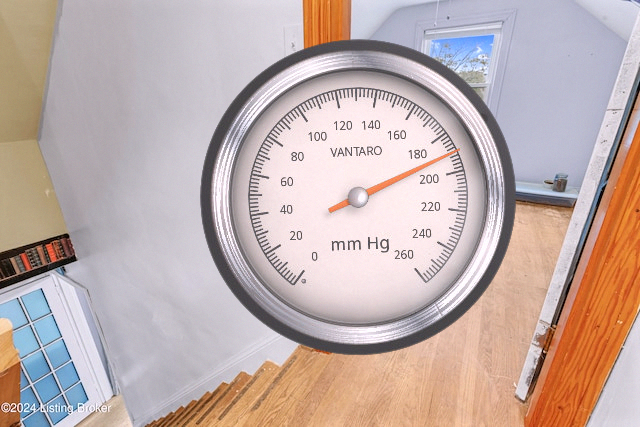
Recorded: mmHg 190
